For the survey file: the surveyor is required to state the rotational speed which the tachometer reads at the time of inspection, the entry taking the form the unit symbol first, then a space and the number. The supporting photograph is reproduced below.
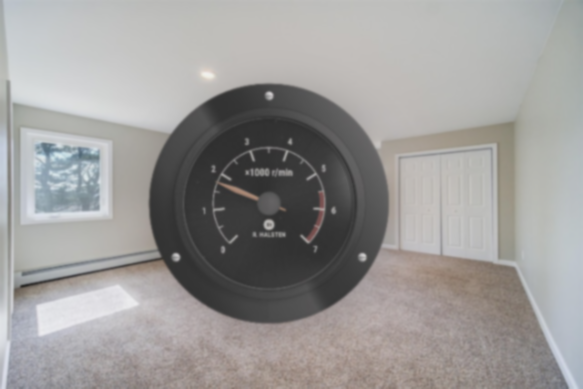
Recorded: rpm 1750
